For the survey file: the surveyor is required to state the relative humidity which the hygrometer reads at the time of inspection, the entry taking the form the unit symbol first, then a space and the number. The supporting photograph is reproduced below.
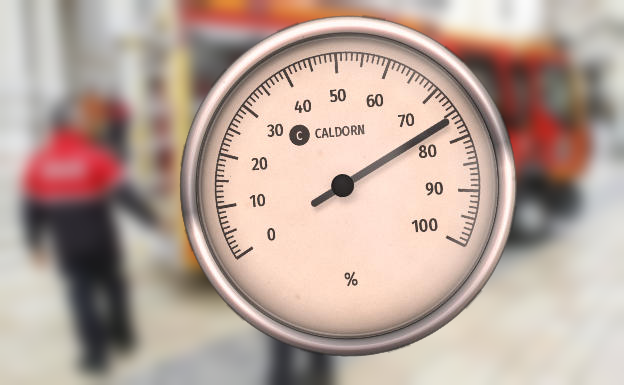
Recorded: % 76
